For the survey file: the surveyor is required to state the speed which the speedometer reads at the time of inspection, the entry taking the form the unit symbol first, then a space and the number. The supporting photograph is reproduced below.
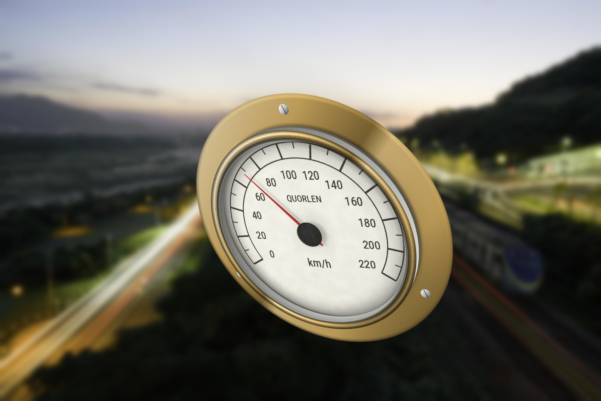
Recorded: km/h 70
